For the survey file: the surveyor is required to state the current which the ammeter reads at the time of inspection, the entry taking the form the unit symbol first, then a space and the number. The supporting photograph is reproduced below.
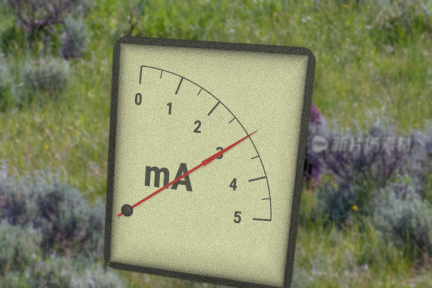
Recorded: mA 3
